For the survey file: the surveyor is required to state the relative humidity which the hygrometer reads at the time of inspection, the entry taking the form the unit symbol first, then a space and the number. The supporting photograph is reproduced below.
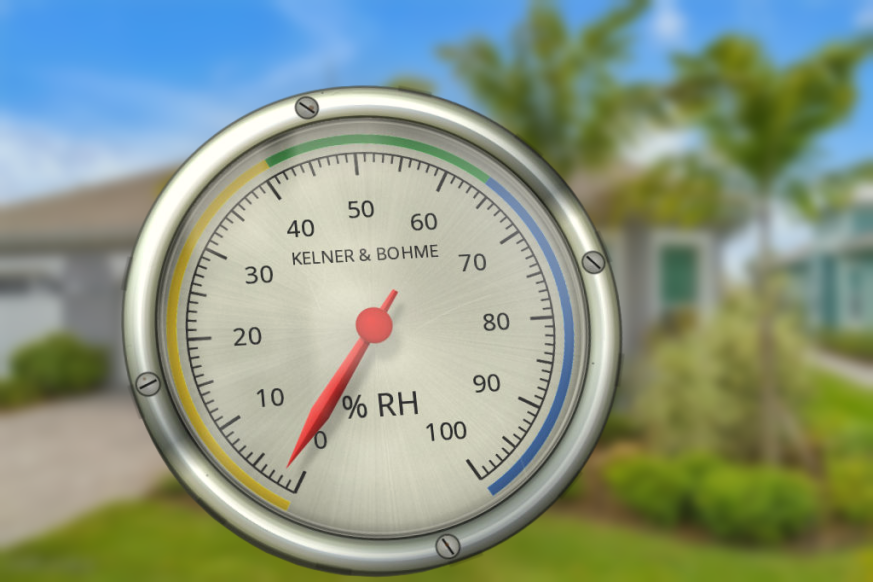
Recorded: % 2
